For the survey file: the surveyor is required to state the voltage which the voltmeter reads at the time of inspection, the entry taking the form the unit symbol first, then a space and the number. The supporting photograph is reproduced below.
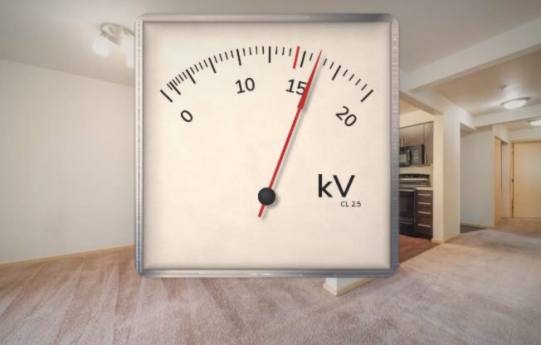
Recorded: kV 16
